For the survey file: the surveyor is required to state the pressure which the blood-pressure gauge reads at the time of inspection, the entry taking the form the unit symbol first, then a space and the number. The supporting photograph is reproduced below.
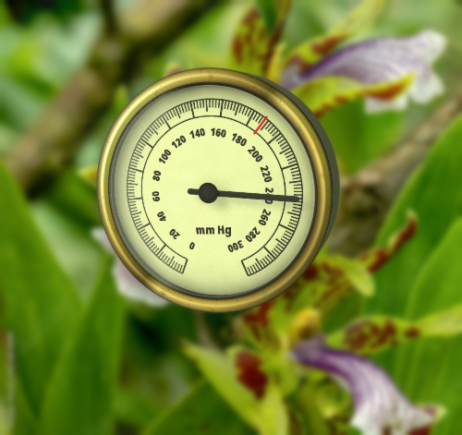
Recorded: mmHg 240
